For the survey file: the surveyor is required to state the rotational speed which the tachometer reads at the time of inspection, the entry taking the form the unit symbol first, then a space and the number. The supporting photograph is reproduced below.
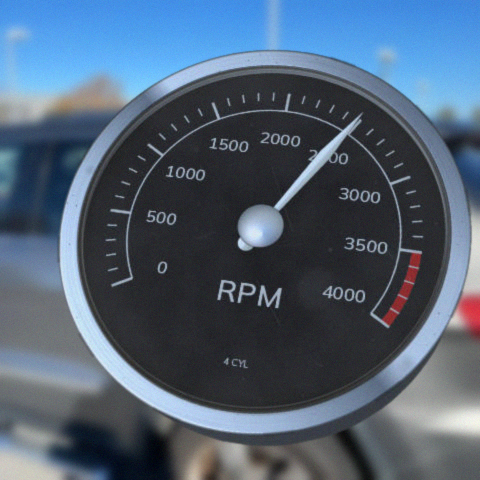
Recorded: rpm 2500
